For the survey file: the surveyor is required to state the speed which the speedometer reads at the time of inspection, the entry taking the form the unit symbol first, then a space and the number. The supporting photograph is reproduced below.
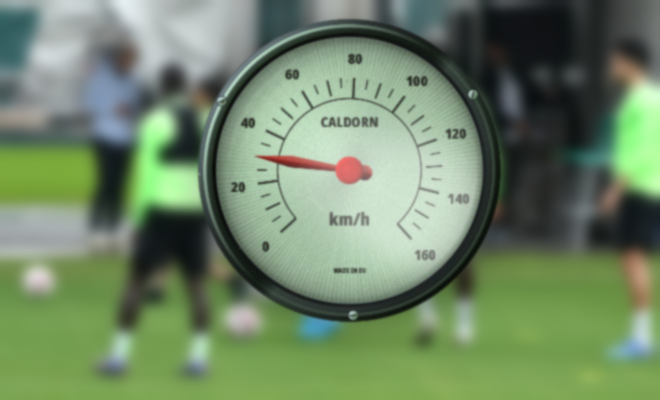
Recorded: km/h 30
